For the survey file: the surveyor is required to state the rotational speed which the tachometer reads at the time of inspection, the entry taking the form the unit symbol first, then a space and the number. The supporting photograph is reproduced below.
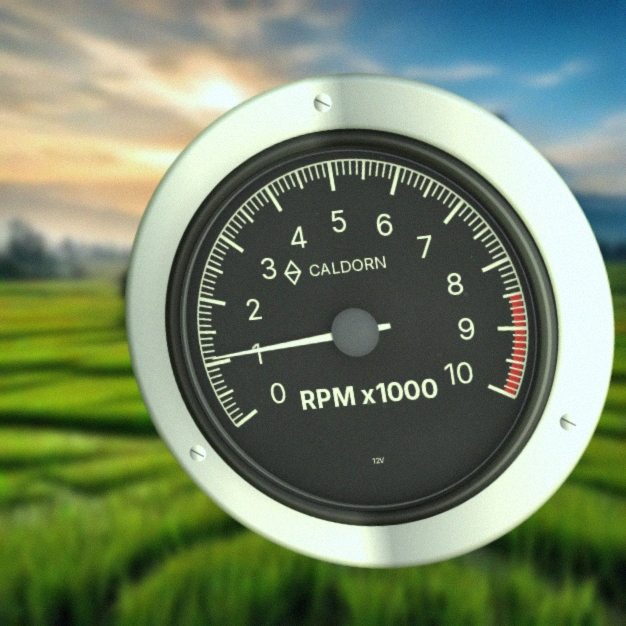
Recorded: rpm 1100
